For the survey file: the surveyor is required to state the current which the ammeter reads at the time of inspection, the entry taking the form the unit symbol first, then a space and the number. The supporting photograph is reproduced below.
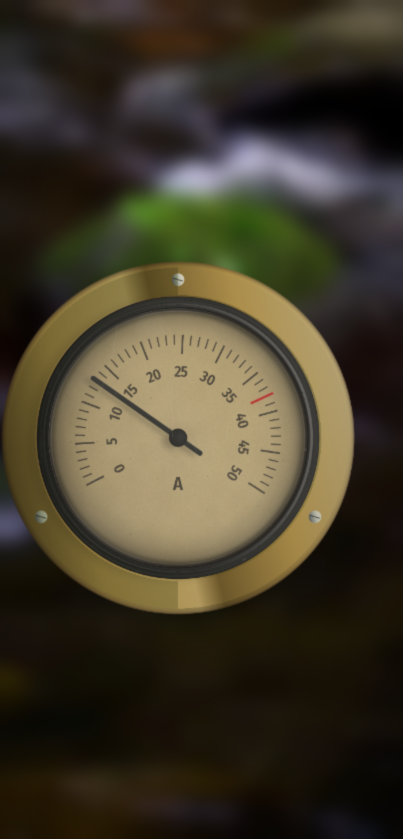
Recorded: A 13
